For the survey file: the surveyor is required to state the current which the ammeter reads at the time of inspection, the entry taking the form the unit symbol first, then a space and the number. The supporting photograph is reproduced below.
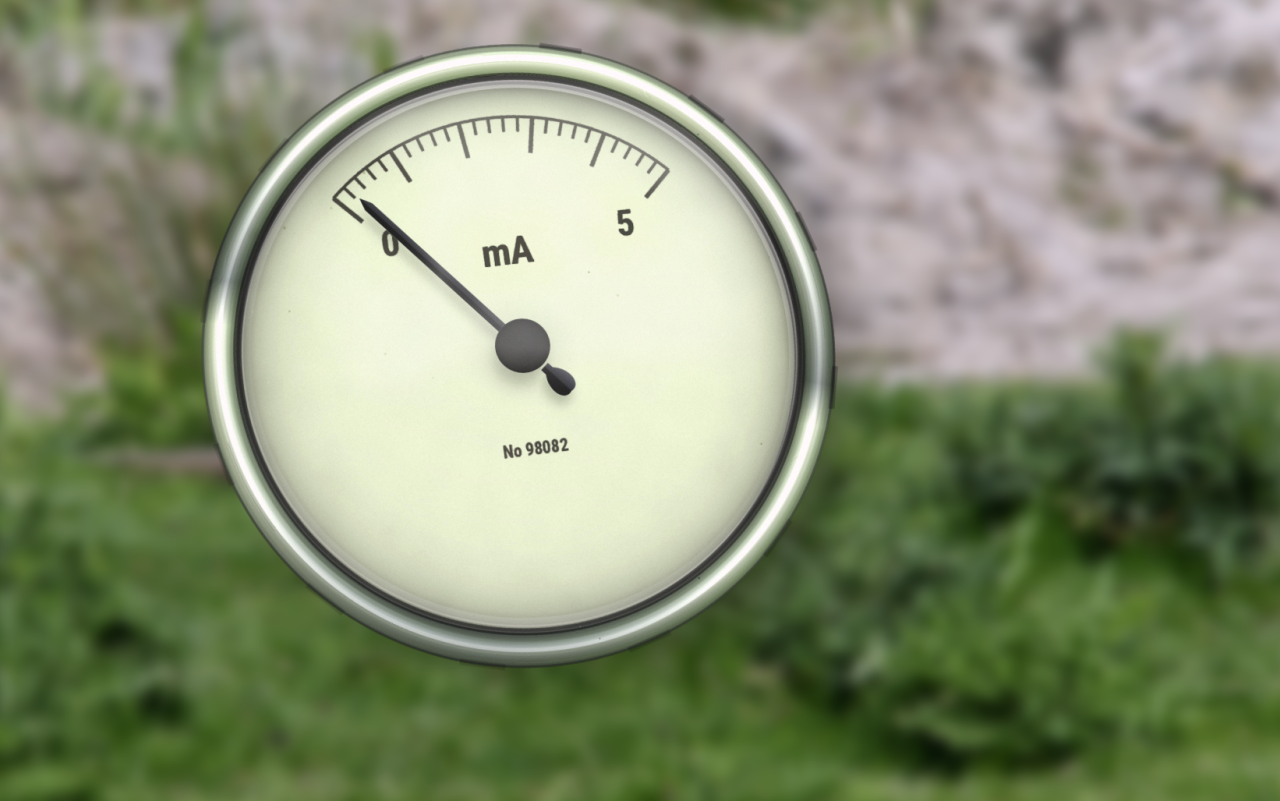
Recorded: mA 0.2
